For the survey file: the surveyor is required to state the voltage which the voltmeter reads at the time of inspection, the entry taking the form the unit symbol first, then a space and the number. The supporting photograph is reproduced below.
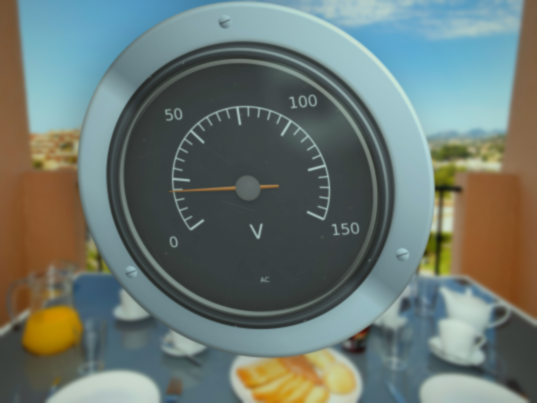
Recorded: V 20
